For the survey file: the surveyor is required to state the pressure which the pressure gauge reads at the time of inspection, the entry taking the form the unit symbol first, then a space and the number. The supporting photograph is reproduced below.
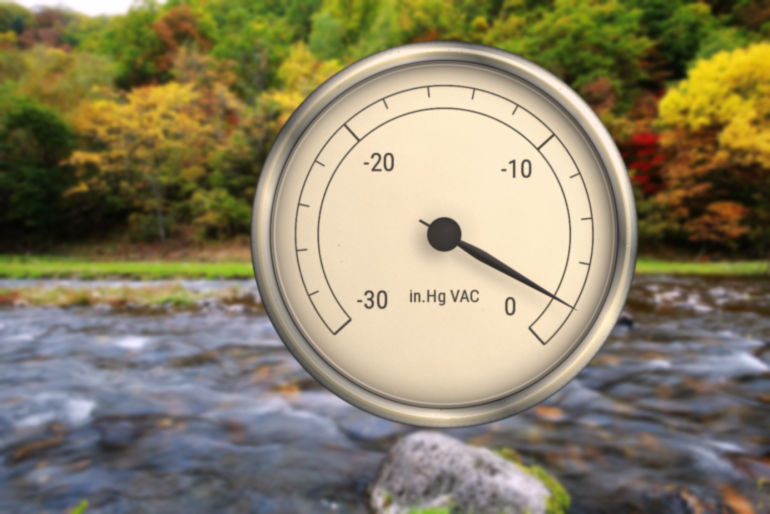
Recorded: inHg -2
